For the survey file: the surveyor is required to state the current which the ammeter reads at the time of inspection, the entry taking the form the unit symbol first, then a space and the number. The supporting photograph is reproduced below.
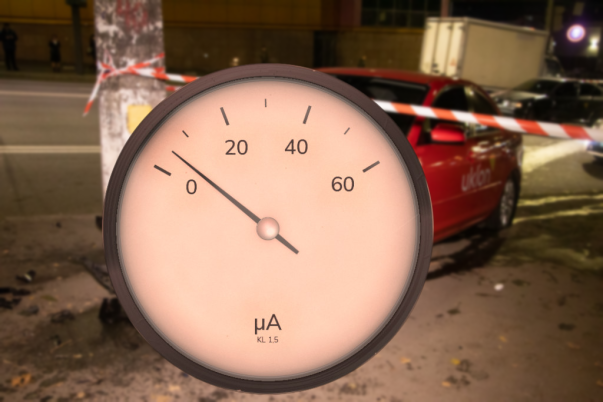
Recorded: µA 5
